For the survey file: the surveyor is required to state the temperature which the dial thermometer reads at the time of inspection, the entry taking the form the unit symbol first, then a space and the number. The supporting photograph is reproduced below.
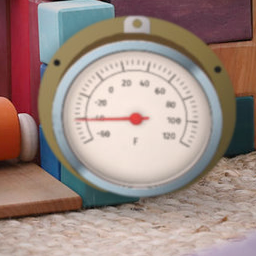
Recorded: °F -40
